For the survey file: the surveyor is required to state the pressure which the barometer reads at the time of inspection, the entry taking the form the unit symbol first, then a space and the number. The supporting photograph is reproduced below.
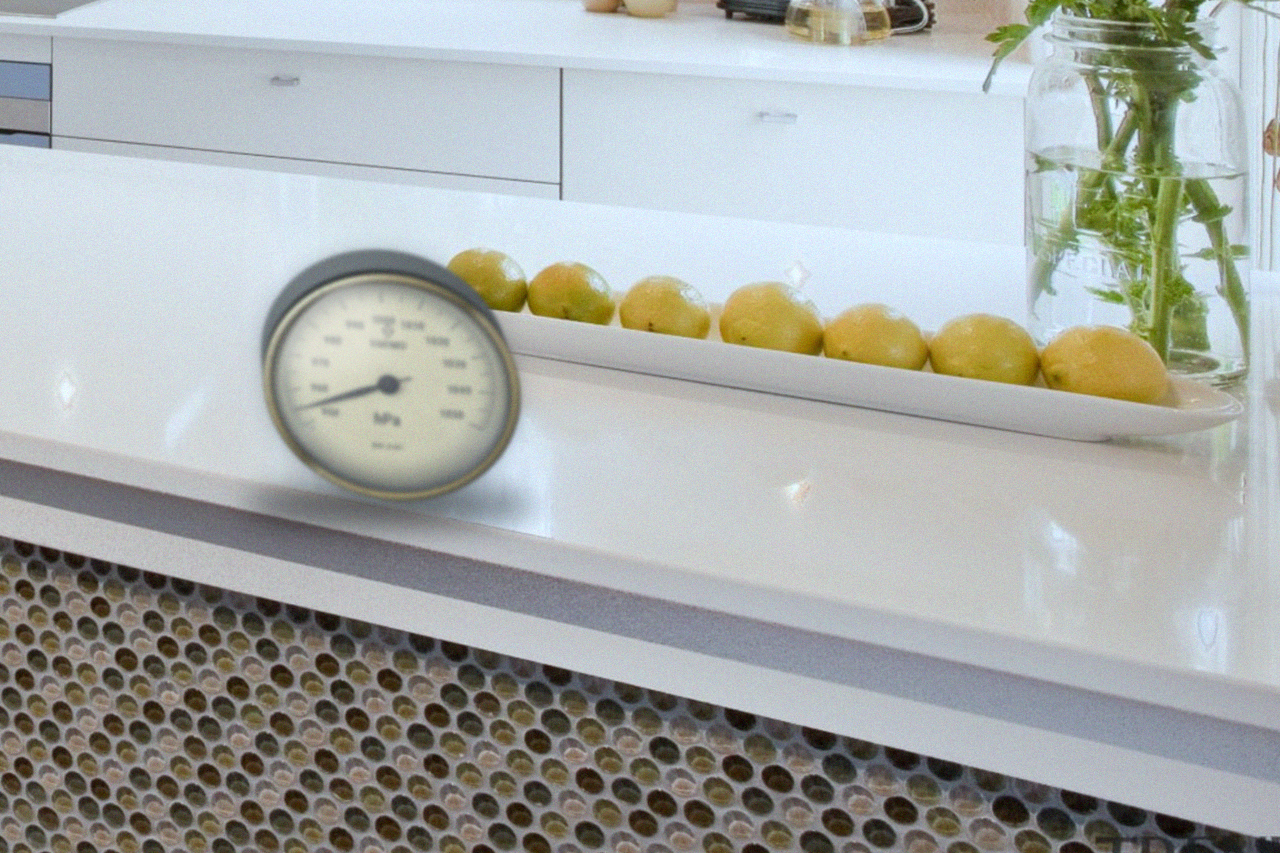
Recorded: hPa 955
